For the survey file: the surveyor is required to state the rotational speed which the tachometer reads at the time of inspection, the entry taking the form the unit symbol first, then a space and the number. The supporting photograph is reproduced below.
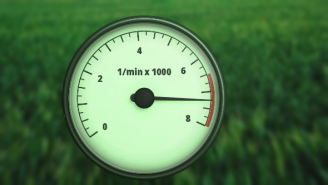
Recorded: rpm 7250
